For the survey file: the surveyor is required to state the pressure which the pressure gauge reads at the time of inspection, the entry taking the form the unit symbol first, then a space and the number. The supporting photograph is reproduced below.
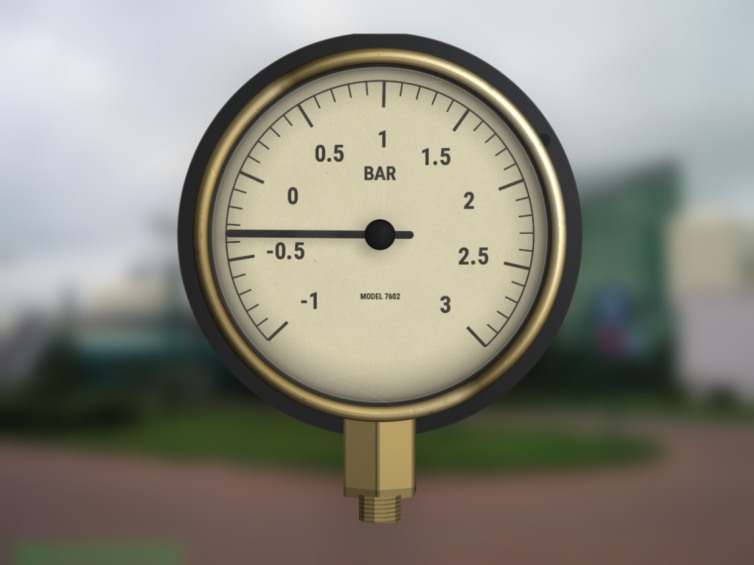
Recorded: bar -0.35
